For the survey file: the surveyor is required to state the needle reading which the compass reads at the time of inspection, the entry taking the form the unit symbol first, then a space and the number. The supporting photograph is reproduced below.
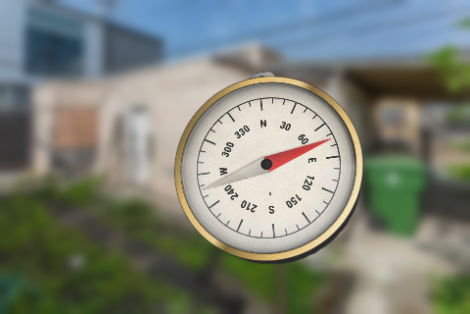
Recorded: ° 75
